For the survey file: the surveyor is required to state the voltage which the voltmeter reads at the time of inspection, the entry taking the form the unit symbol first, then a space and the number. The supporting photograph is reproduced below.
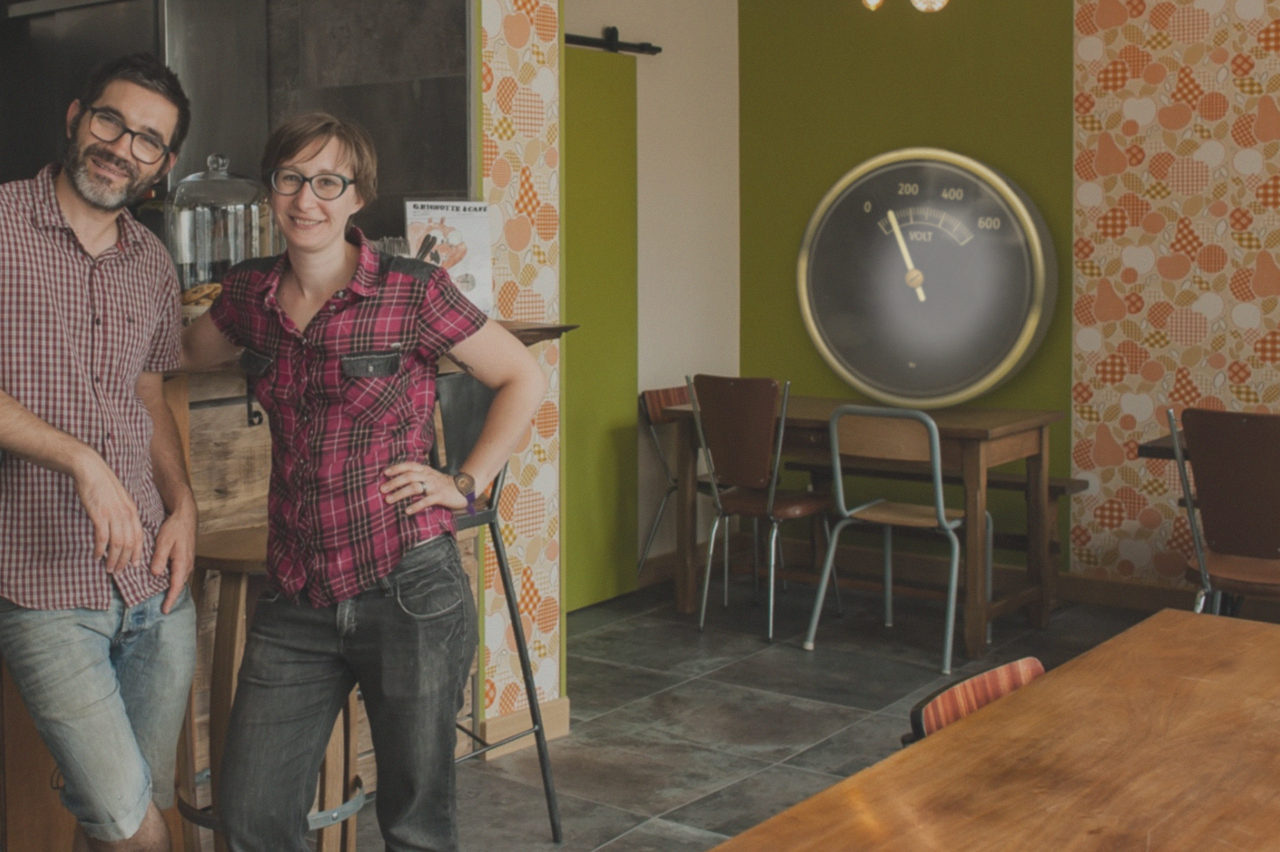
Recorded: V 100
